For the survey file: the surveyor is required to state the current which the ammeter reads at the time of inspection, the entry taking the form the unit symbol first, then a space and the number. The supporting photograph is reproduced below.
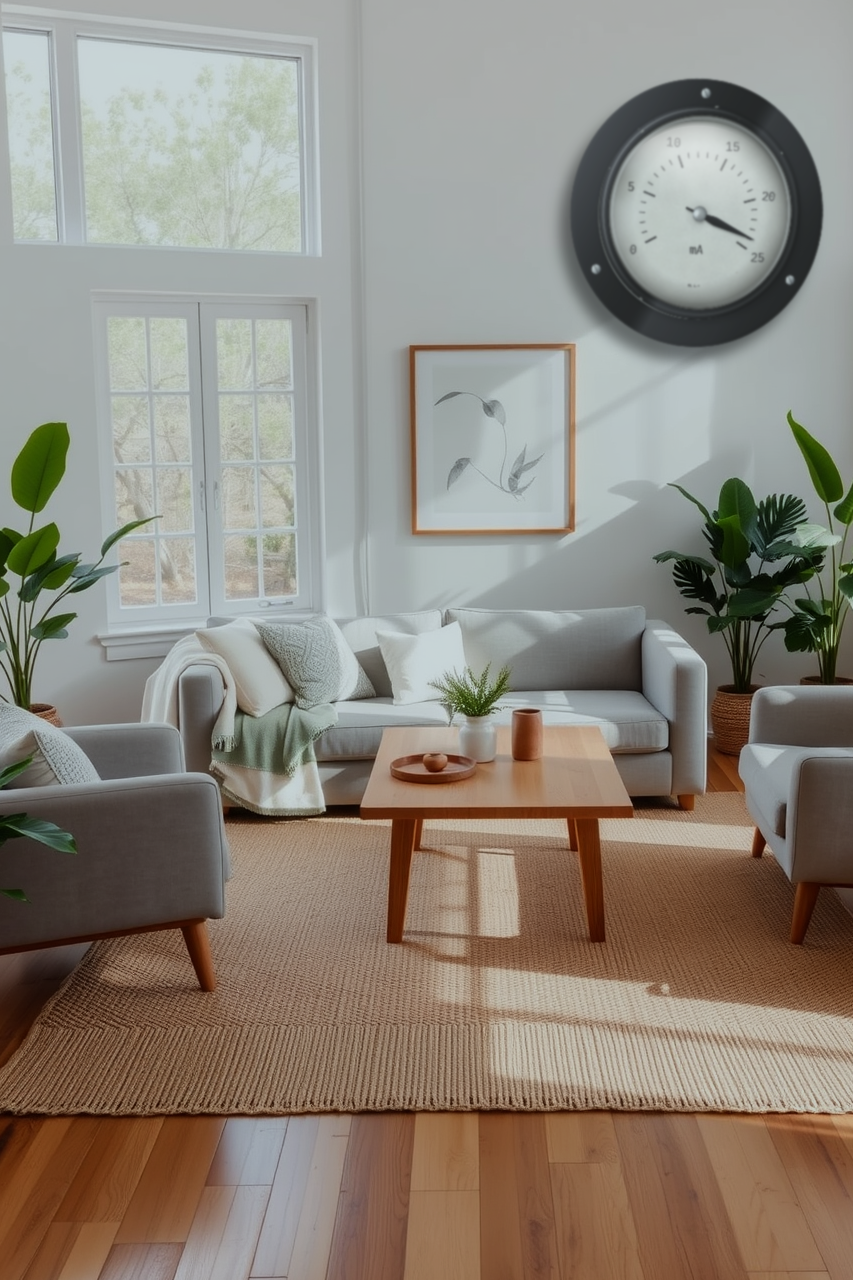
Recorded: mA 24
